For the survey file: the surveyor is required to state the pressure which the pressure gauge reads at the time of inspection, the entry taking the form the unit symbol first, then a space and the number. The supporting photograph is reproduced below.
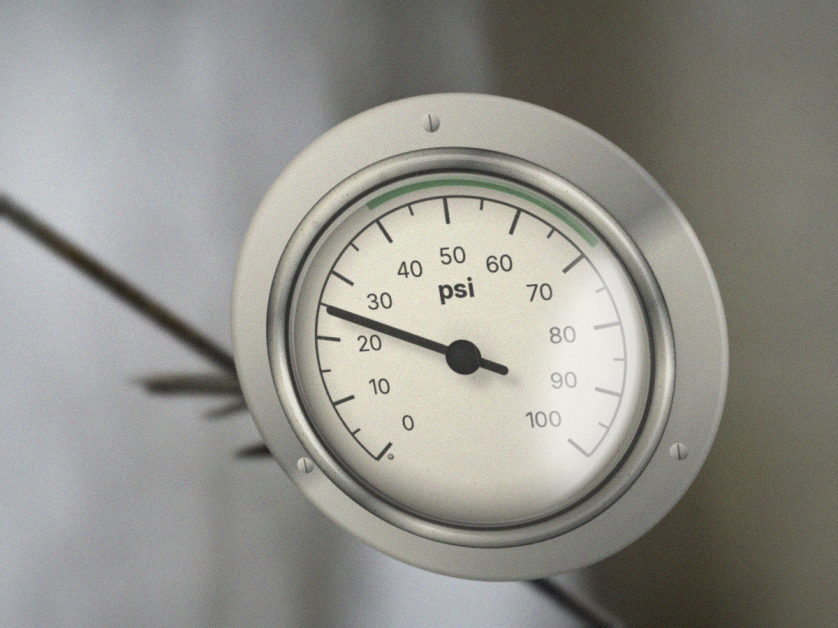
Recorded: psi 25
